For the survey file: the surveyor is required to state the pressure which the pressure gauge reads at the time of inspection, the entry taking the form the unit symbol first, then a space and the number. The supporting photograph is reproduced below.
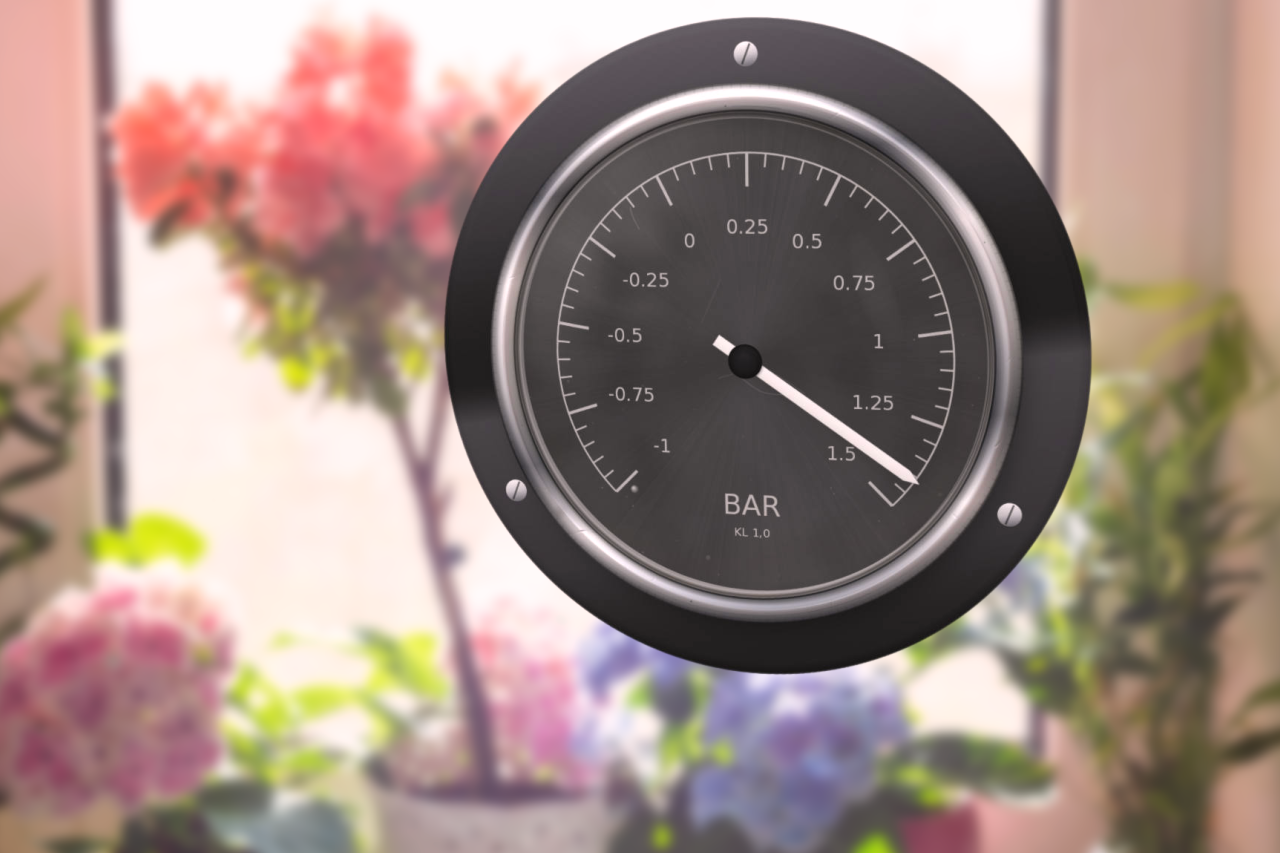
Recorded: bar 1.4
